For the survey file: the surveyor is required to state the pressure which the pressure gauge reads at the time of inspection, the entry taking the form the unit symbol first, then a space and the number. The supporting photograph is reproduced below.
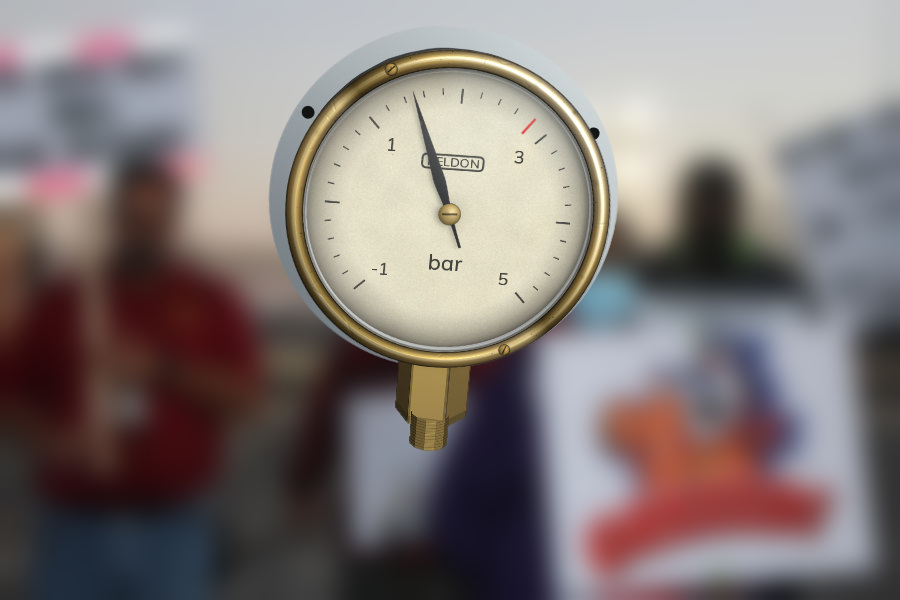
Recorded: bar 1.5
